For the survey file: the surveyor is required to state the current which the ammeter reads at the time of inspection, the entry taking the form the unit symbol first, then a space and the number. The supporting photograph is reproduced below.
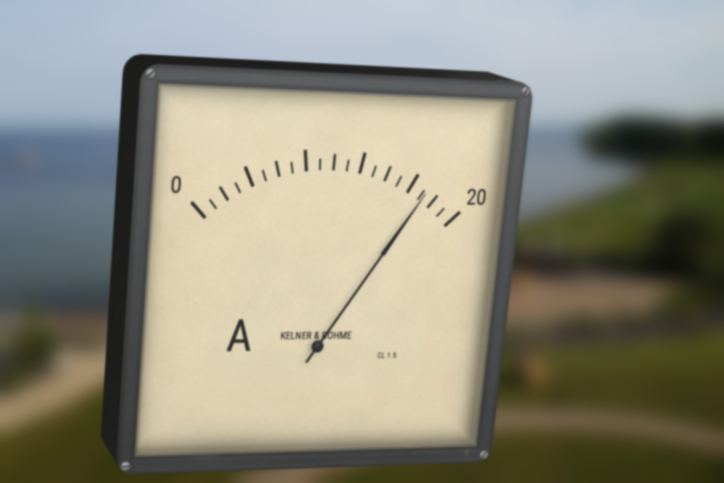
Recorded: A 17
